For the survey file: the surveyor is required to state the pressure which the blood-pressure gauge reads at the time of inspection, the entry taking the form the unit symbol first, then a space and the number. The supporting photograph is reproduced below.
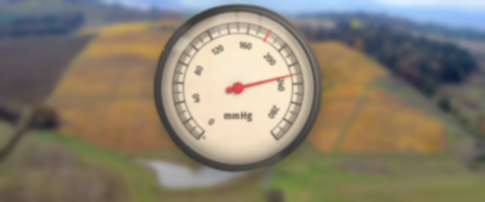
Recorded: mmHg 230
